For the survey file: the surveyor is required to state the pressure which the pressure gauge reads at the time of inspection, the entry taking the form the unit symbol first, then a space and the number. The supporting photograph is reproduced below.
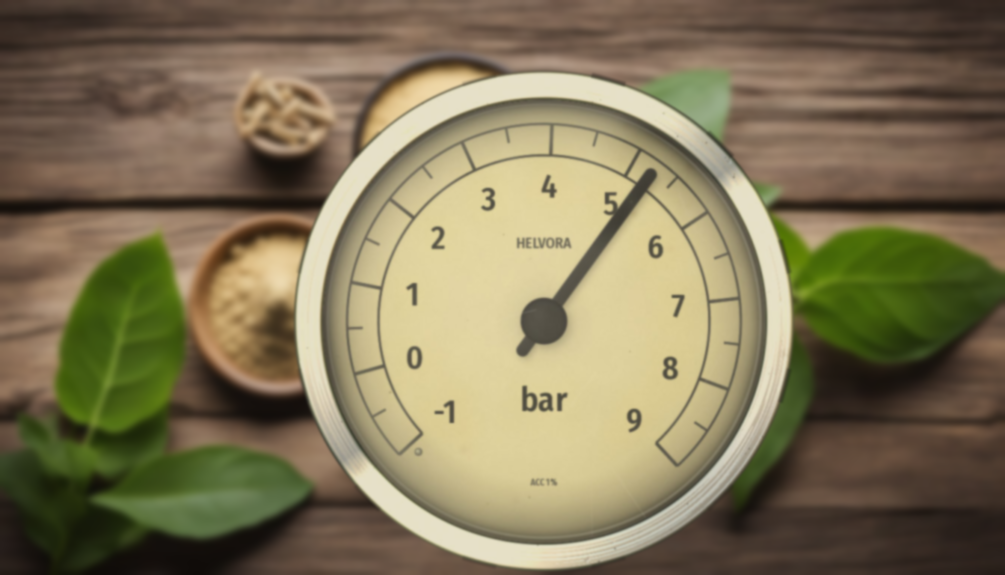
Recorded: bar 5.25
